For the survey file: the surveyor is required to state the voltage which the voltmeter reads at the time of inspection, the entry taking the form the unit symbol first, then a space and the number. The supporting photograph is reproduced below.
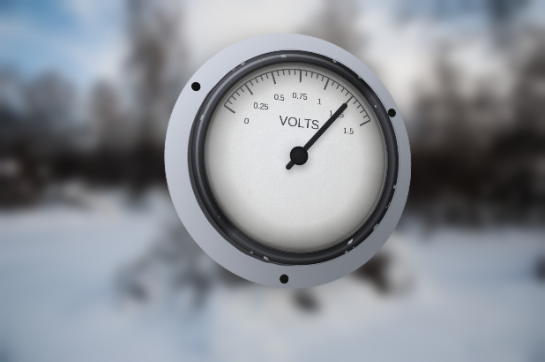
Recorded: V 1.25
